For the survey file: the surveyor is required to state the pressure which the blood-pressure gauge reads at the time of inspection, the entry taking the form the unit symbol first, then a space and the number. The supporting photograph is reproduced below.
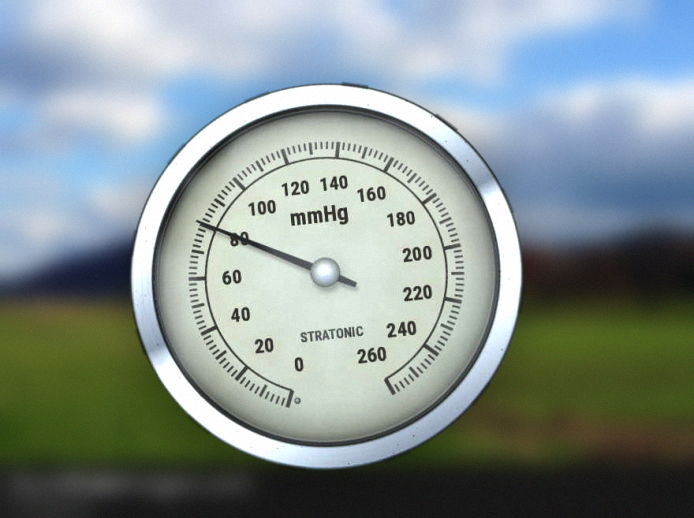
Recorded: mmHg 80
